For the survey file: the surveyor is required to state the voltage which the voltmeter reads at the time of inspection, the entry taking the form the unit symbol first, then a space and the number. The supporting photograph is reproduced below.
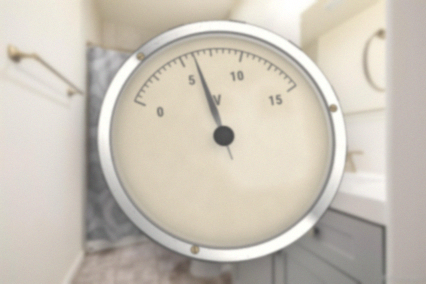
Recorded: V 6
